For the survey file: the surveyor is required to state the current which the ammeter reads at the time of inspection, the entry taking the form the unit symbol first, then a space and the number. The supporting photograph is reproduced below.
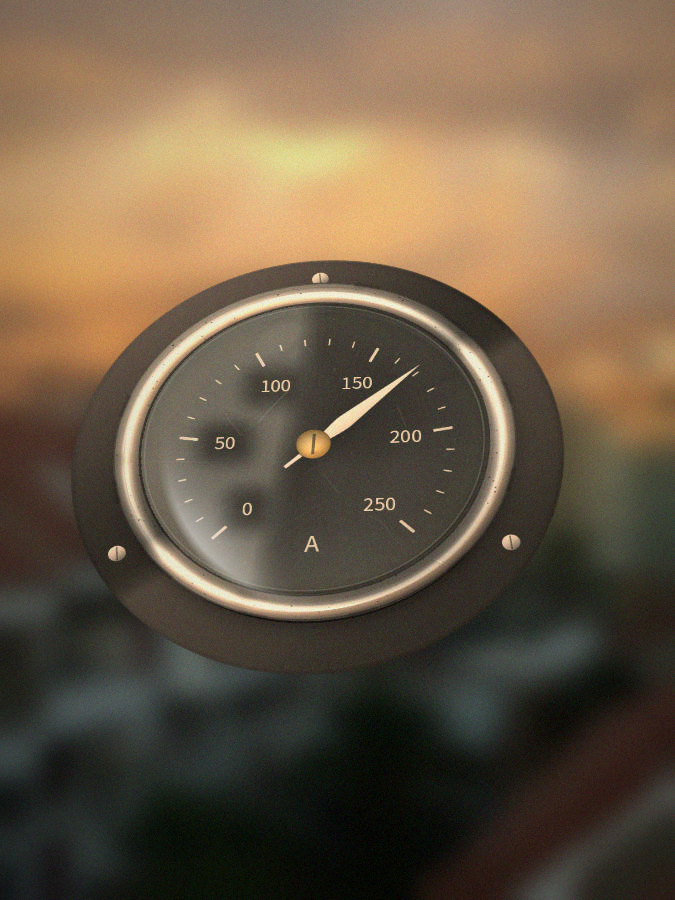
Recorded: A 170
